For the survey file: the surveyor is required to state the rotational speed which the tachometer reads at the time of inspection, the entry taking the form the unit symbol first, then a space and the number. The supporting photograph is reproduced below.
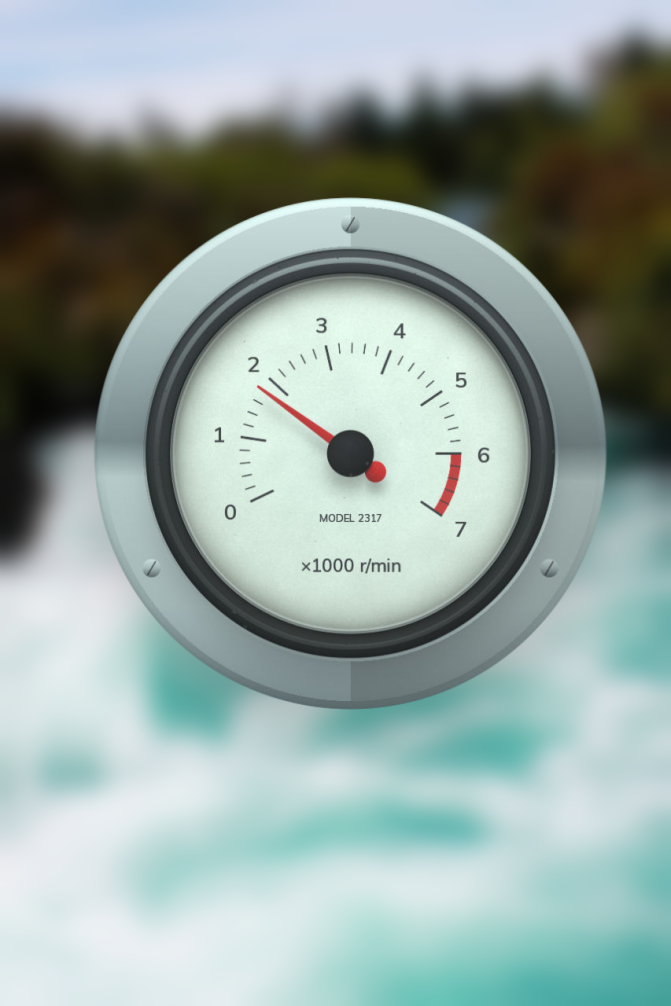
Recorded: rpm 1800
